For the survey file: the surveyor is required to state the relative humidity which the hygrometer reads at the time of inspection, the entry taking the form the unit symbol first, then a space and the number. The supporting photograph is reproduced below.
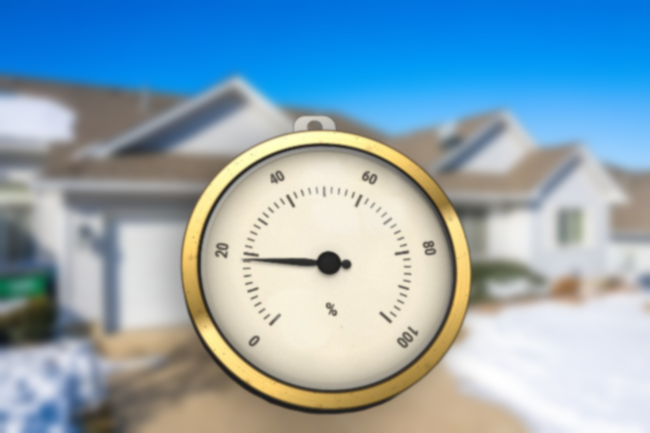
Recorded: % 18
